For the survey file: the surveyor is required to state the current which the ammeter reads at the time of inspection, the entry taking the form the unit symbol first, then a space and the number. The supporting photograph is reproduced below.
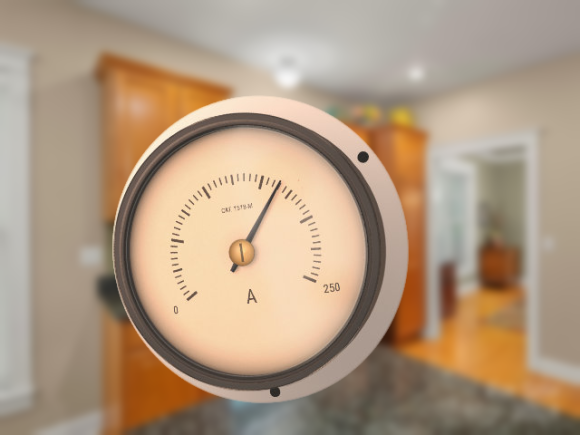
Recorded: A 165
